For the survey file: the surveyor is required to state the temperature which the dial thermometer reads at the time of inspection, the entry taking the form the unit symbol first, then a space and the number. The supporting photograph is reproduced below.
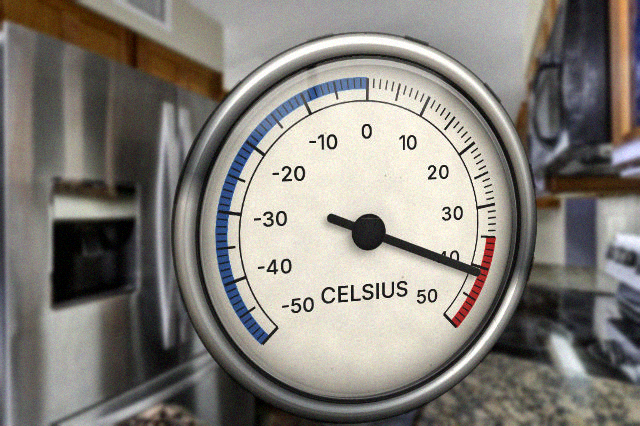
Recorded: °C 41
